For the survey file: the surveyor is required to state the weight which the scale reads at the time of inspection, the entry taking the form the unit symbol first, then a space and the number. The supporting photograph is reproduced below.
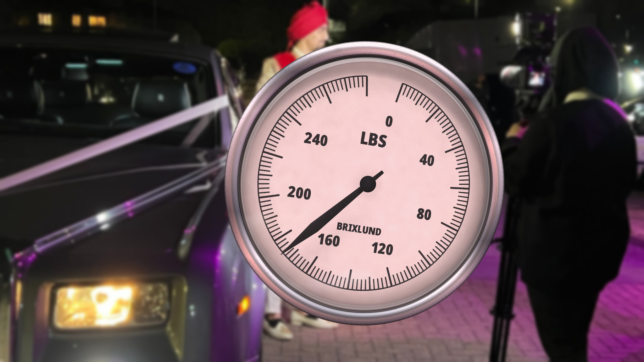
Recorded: lb 174
